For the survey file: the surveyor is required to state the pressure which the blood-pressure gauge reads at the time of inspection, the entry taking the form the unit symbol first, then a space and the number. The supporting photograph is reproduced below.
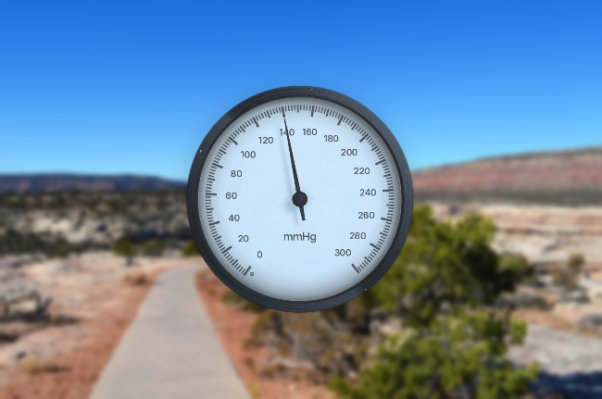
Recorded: mmHg 140
